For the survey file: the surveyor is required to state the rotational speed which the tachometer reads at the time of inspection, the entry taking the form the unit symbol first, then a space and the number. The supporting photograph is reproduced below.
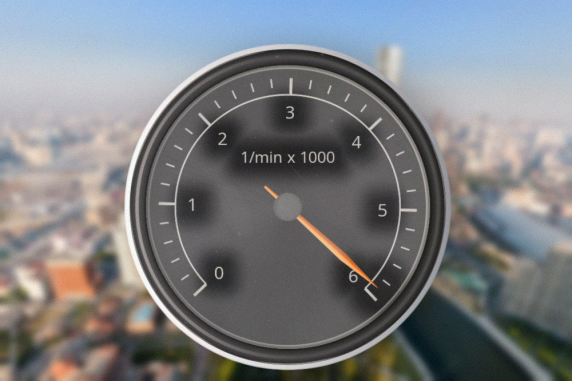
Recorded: rpm 5900
